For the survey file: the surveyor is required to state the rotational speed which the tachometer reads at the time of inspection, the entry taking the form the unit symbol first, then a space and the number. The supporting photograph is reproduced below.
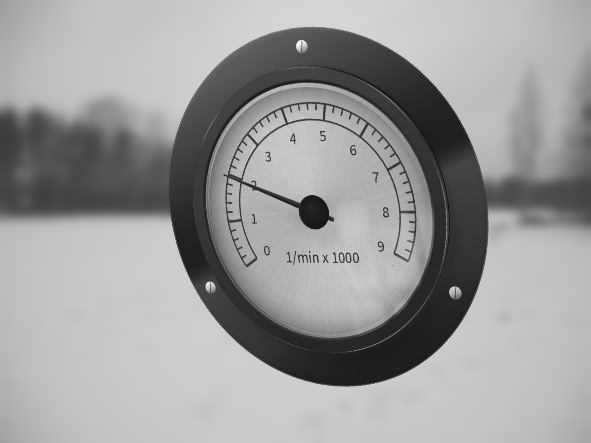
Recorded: rpm 2000
